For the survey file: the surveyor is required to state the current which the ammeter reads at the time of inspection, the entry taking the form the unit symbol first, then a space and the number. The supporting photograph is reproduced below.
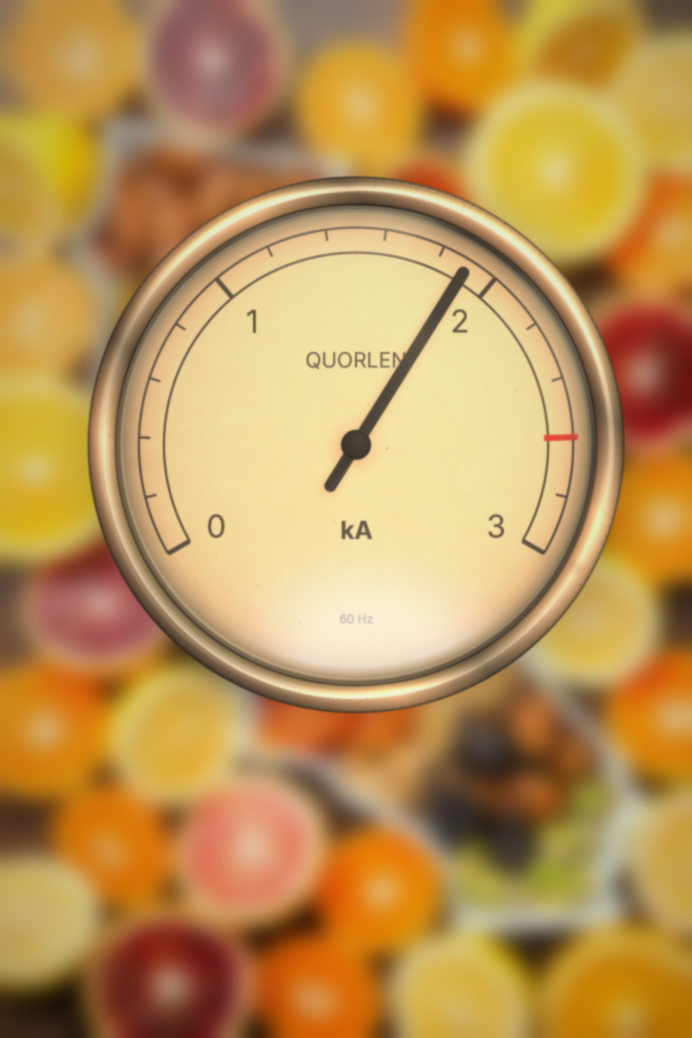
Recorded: kA 1.9
